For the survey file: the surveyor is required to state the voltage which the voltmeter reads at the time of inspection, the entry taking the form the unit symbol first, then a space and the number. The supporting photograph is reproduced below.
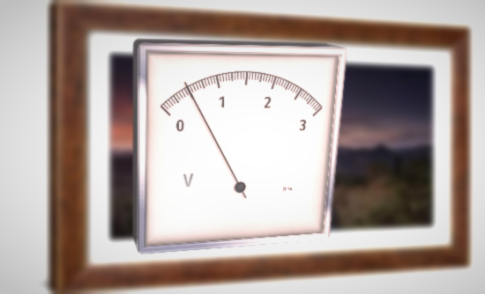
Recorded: V 0.5
